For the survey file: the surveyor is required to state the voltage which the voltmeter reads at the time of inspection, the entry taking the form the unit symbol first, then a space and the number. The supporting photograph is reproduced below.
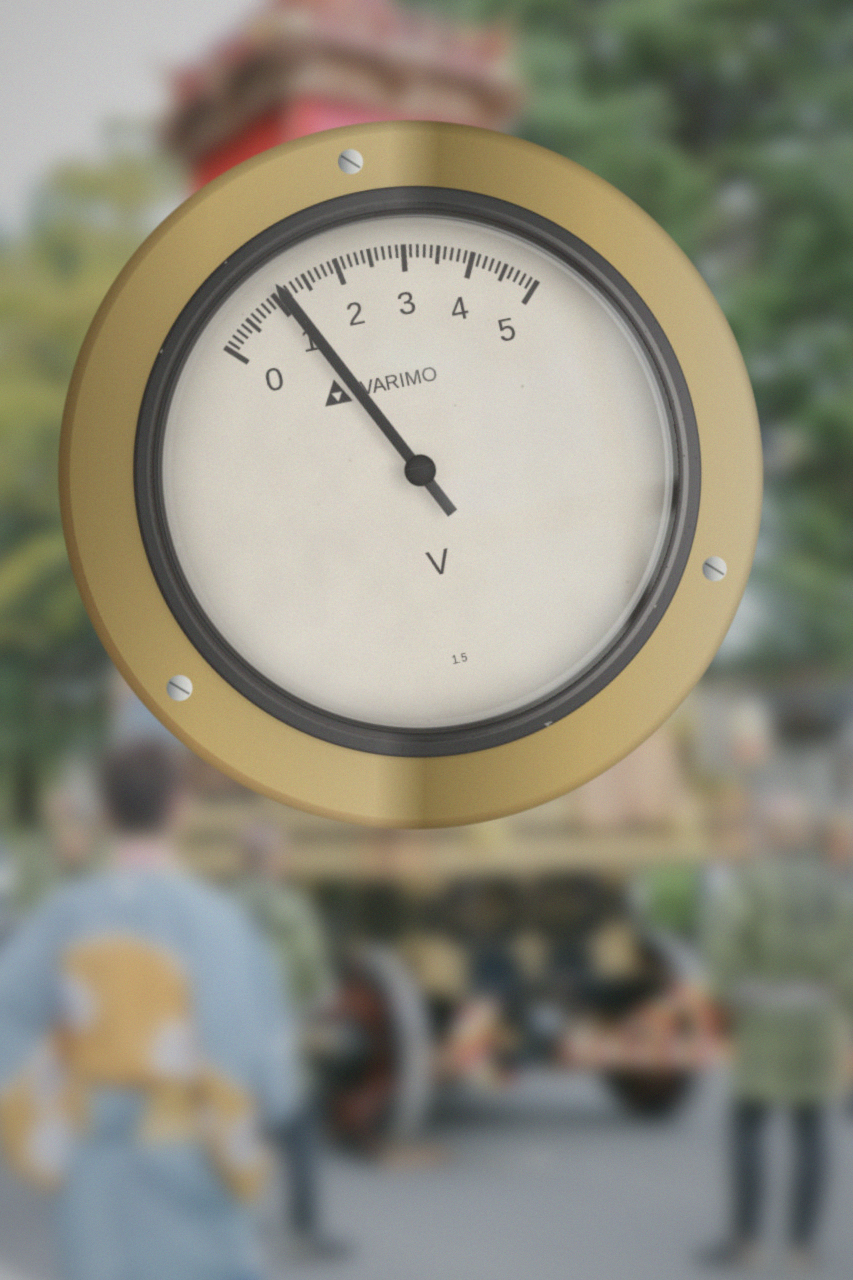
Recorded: V 1.1
